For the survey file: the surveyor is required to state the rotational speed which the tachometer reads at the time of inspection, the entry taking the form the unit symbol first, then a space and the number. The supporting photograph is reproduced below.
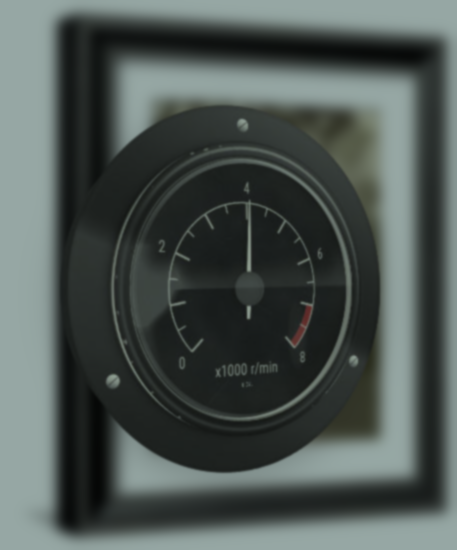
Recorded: rpm 4000
